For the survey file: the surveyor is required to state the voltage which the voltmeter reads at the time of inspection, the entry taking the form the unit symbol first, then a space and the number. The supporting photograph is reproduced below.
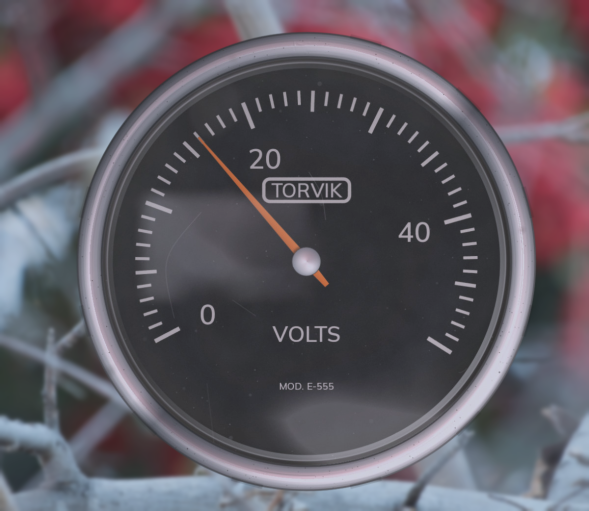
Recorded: V 16
